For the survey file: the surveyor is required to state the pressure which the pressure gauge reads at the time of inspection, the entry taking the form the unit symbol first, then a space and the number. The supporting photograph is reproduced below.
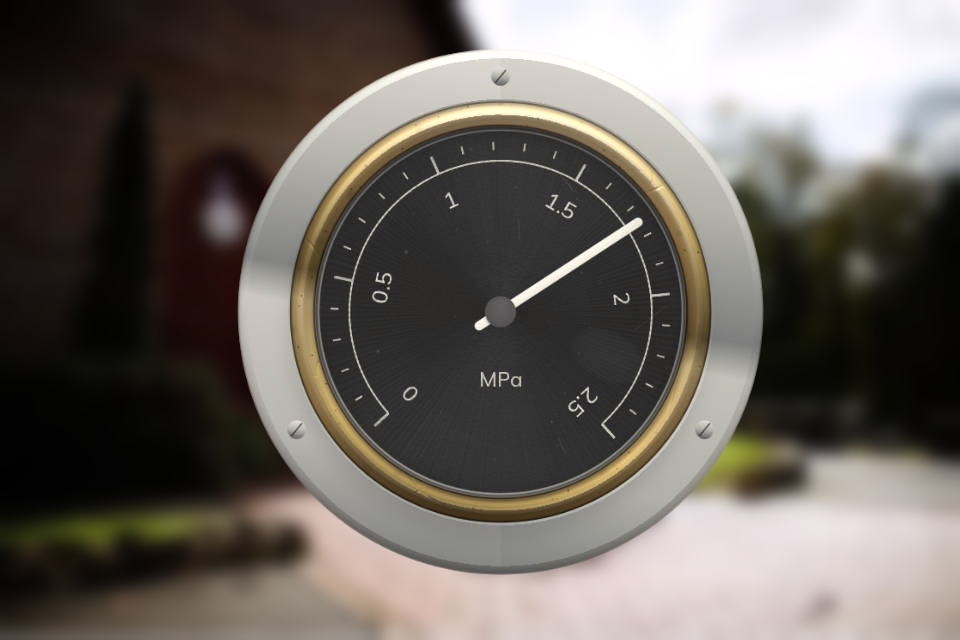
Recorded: MPa 1.75
